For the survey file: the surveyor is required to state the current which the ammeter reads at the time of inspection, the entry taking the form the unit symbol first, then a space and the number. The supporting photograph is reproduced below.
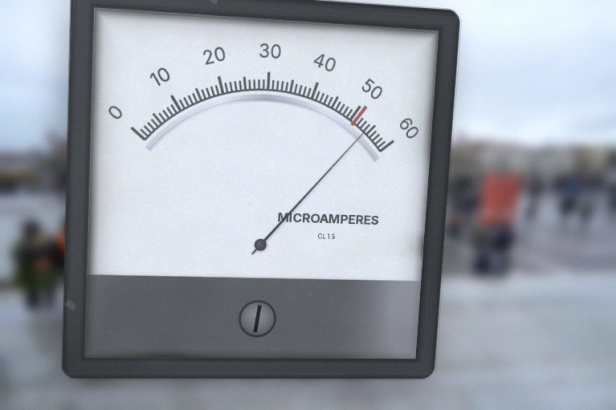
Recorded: µA 54
